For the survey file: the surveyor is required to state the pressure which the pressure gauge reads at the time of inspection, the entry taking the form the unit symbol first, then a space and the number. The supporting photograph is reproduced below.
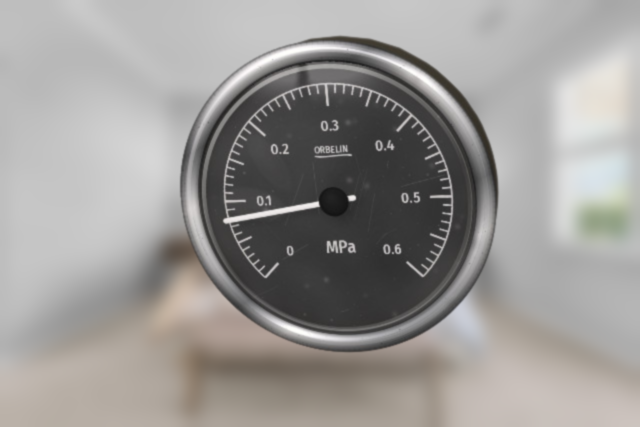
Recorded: MPa 0.08
